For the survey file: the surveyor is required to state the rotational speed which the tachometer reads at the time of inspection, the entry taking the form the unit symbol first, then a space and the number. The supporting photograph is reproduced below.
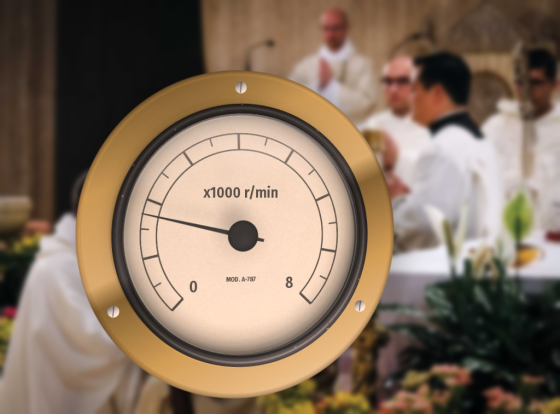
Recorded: rpm 1750
